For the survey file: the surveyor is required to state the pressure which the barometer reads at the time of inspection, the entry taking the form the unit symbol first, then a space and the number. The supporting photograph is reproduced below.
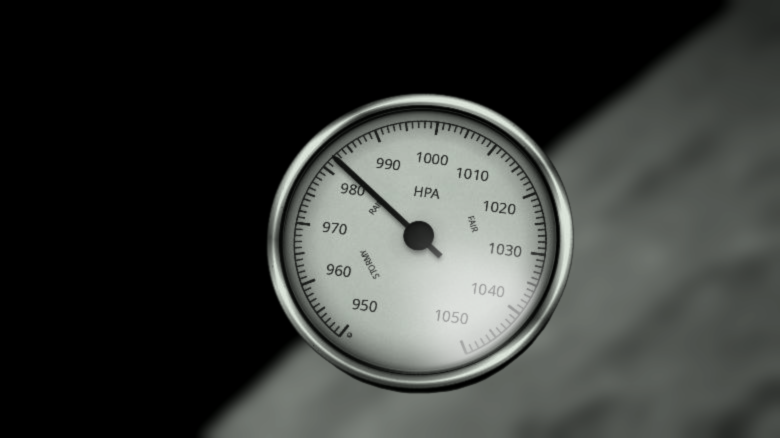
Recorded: hPa 982
